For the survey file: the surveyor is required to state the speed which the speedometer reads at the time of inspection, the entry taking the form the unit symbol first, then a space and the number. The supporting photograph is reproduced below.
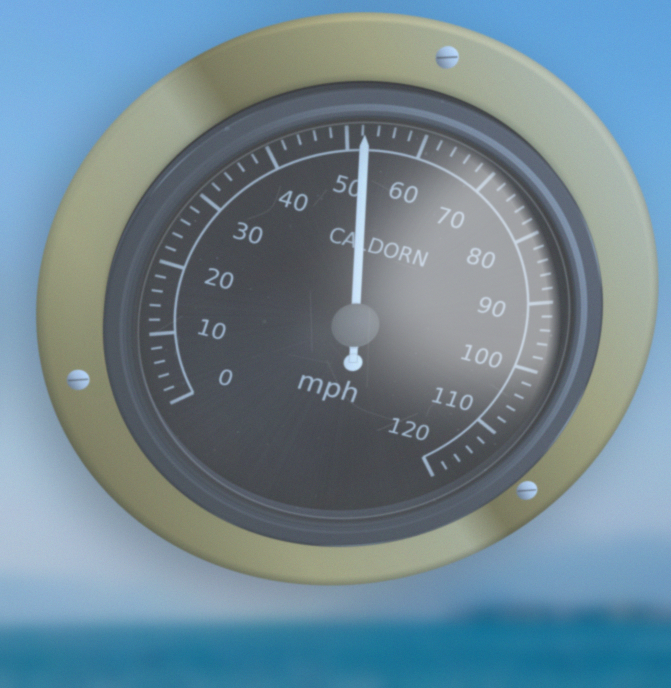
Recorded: mph 52
